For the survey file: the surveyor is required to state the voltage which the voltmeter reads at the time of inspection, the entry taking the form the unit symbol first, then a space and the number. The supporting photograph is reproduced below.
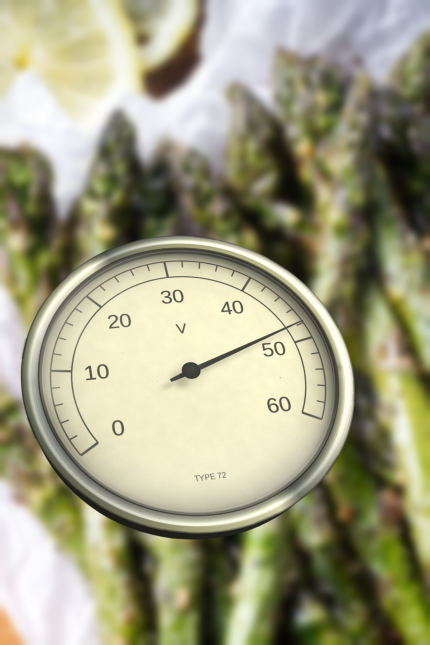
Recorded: V 48
